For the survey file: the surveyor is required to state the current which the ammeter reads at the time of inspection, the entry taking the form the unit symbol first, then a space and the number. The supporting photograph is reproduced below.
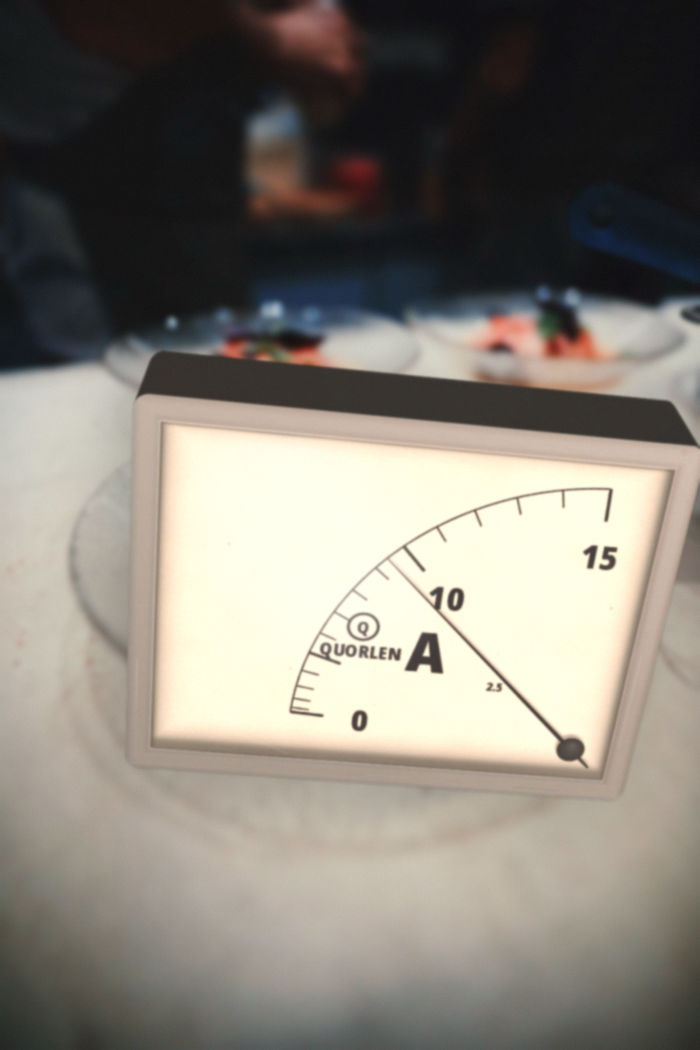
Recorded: A 9.5
